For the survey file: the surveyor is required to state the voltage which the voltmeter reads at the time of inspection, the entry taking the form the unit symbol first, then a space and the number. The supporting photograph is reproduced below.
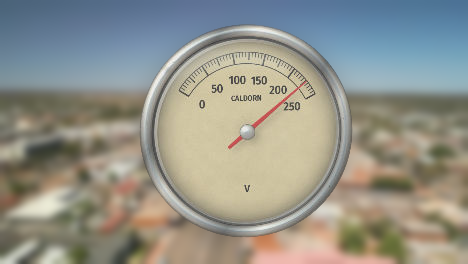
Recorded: V 225
